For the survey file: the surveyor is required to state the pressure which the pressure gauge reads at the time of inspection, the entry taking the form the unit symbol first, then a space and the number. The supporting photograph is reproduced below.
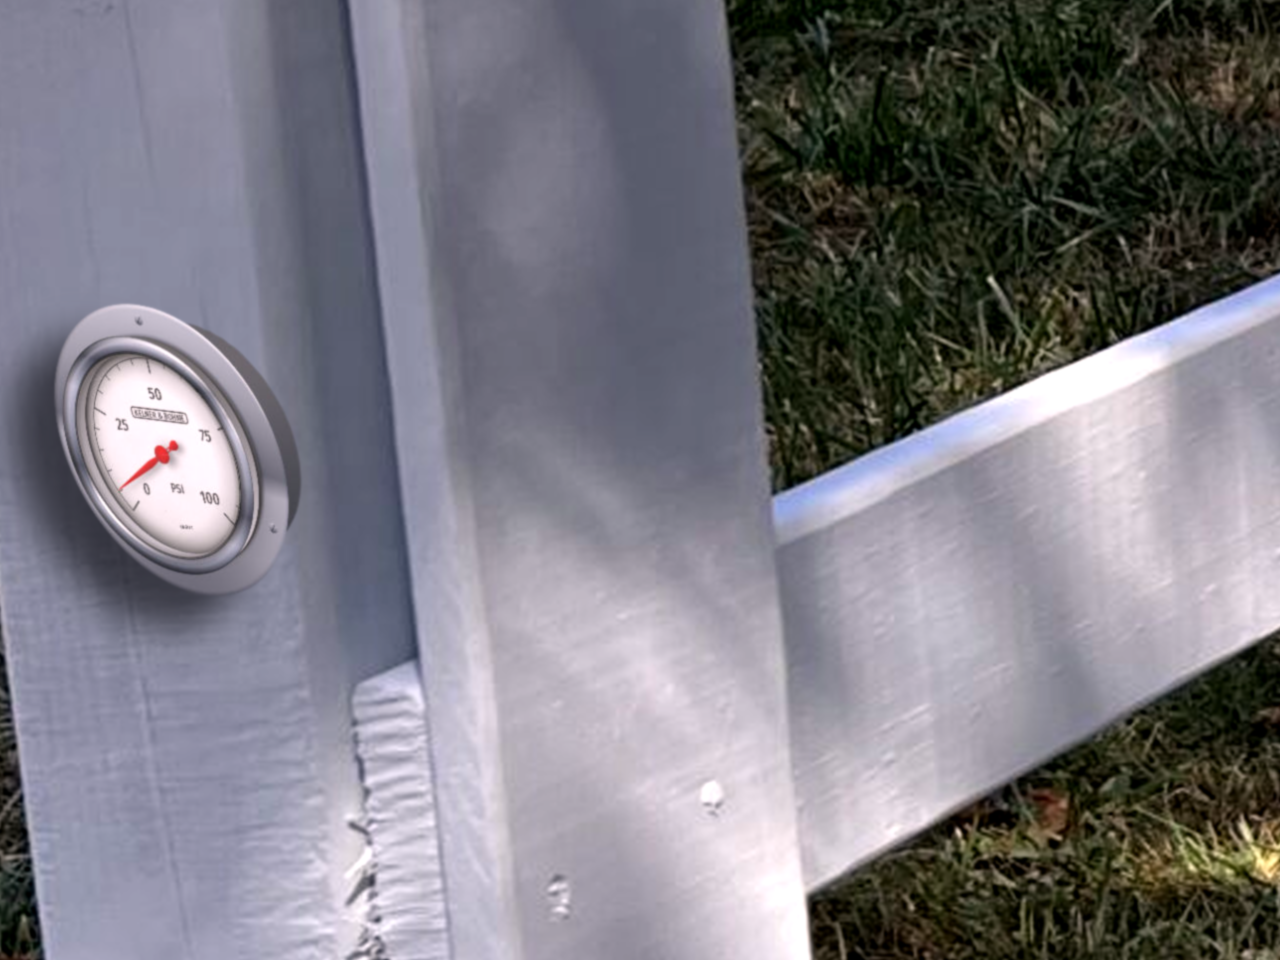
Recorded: psi 5
